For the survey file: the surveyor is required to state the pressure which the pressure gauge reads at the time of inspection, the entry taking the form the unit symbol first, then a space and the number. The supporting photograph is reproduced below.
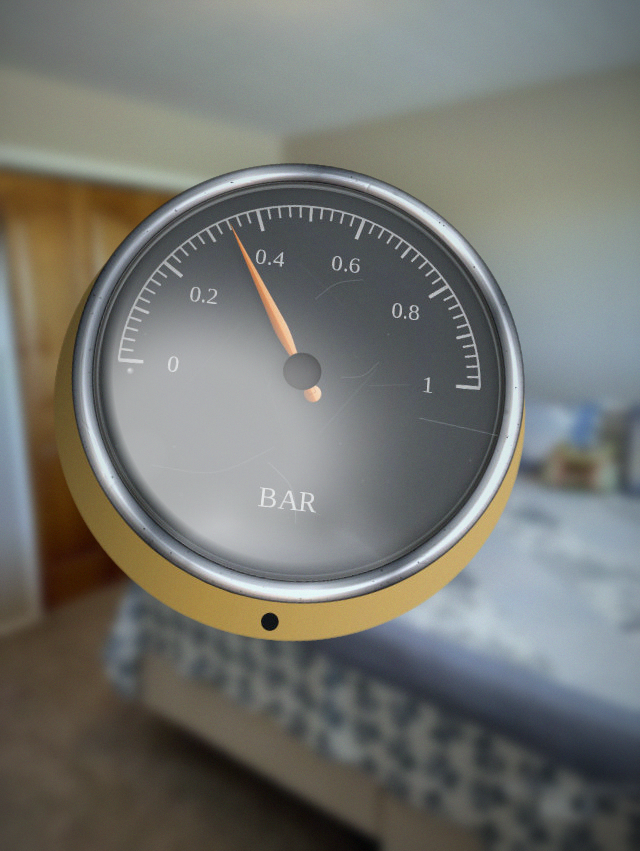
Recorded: bar 0.34
